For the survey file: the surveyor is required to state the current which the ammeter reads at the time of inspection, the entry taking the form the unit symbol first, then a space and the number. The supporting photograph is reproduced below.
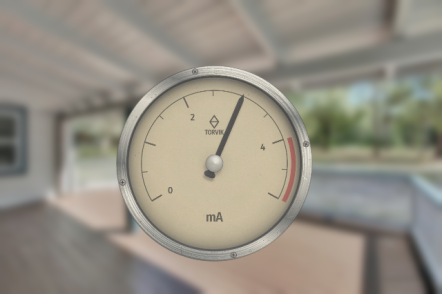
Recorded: mA 3
